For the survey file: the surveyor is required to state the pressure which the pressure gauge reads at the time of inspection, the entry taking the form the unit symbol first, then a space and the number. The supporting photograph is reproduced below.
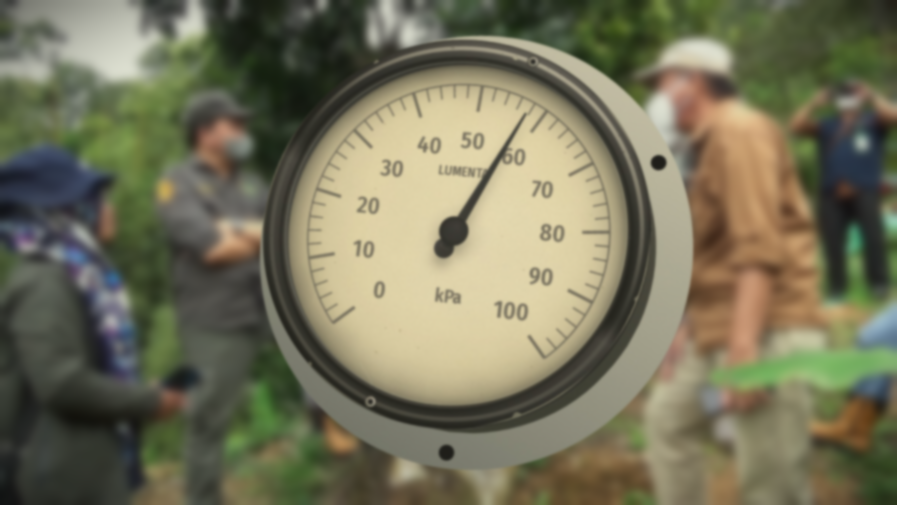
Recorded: kPa 58
